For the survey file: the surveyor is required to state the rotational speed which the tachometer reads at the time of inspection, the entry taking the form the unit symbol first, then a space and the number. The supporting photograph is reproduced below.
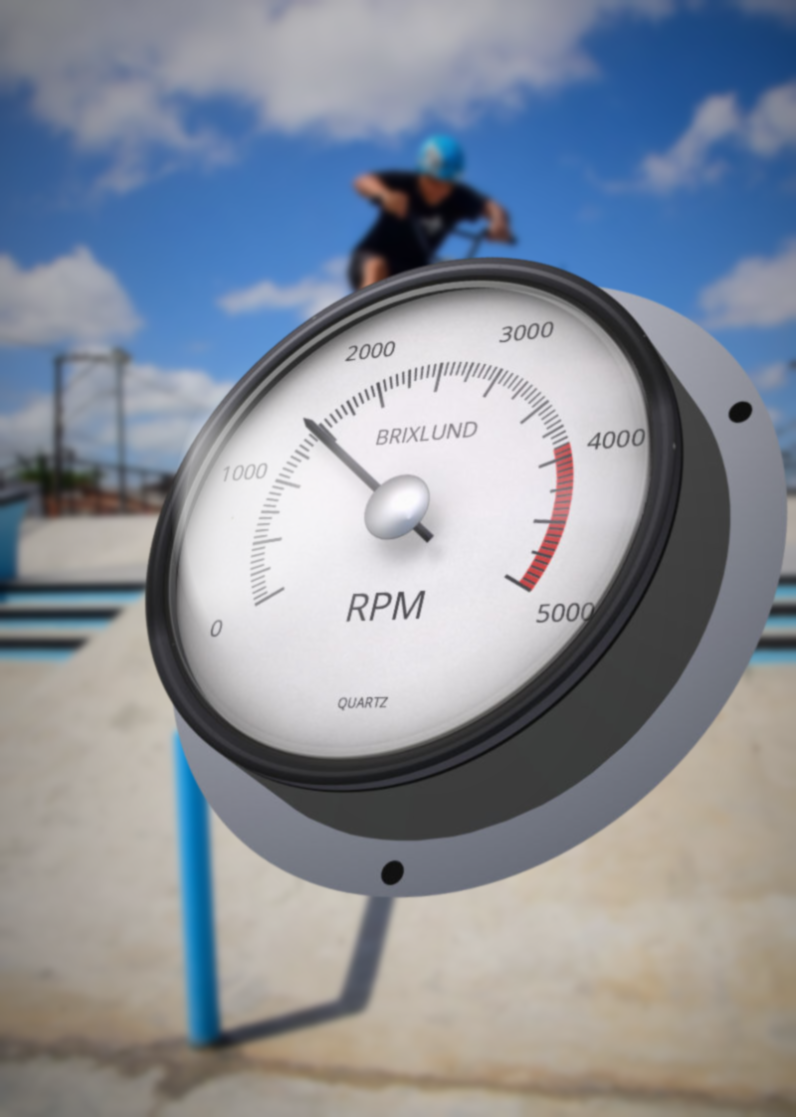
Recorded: rpm 1450
